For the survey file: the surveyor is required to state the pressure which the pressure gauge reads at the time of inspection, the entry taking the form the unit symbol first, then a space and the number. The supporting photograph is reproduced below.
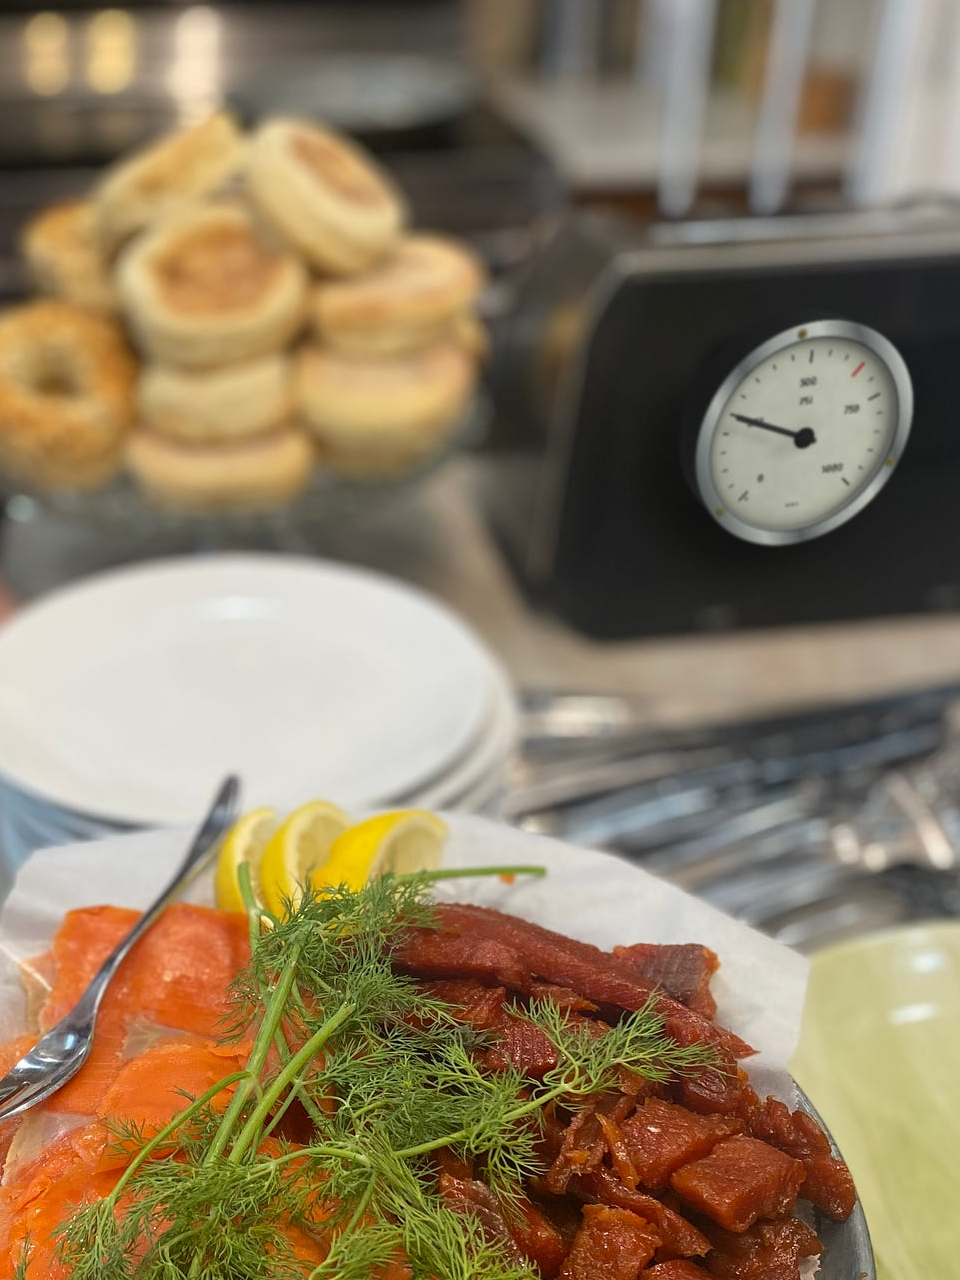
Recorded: psi 250
